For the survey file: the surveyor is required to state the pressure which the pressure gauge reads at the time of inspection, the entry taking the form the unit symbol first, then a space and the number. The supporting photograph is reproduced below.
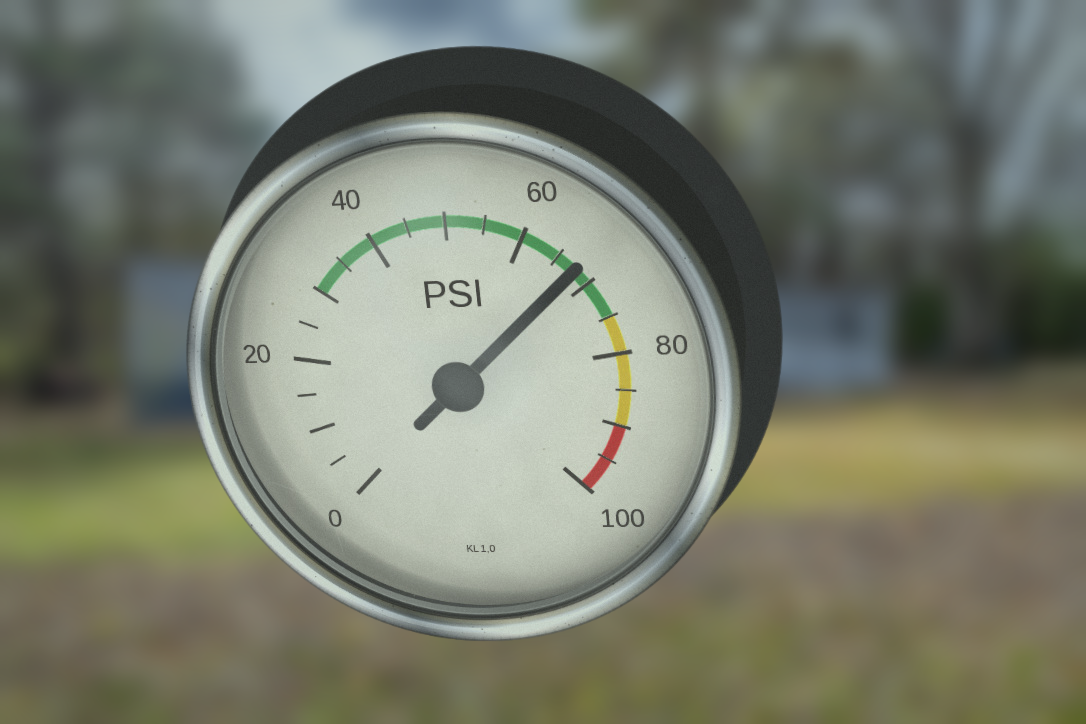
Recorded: psi 67.5
